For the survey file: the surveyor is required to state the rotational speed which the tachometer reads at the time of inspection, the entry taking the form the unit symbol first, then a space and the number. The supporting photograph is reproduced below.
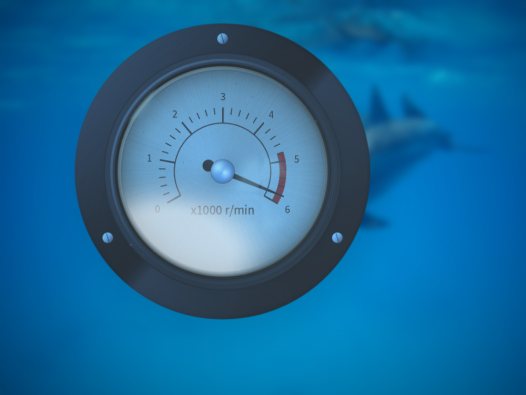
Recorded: rpm 5800
